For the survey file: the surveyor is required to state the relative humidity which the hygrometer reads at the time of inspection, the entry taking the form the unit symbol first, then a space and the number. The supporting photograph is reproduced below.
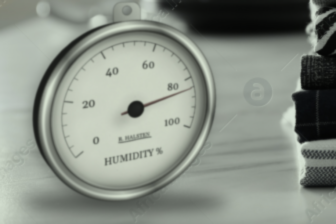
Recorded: % 84
